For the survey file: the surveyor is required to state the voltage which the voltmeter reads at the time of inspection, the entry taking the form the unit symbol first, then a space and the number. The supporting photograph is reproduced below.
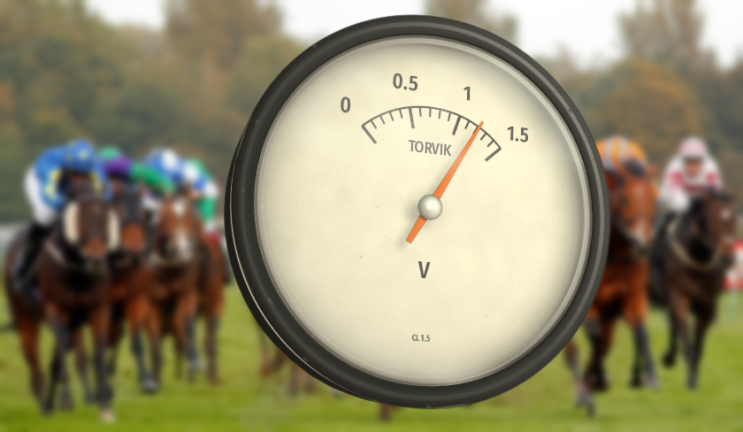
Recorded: V 1.2
